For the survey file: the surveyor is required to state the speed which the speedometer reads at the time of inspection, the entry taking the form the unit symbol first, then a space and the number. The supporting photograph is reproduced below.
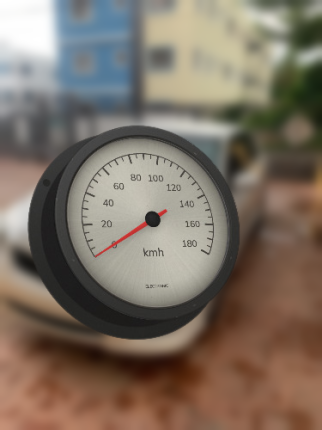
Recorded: km/h 0
